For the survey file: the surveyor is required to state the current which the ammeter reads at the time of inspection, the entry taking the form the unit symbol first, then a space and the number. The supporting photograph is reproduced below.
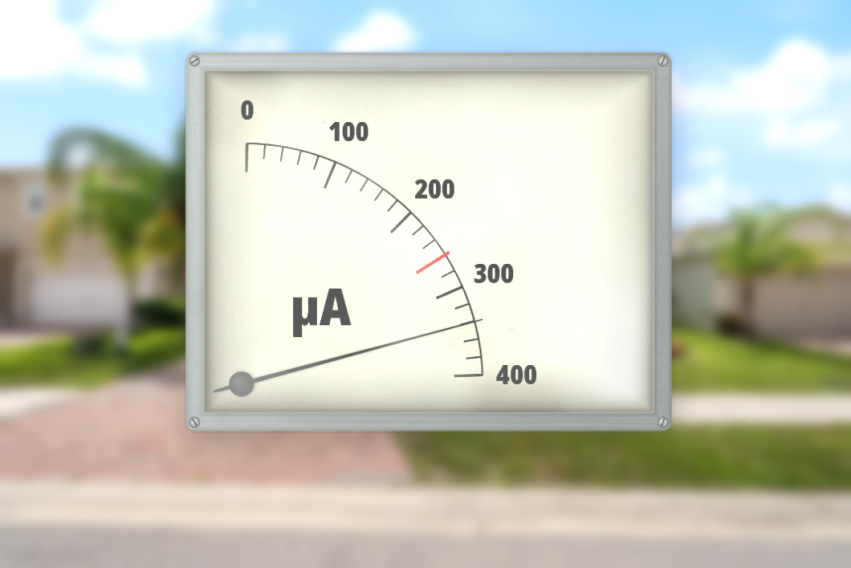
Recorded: µA 340
